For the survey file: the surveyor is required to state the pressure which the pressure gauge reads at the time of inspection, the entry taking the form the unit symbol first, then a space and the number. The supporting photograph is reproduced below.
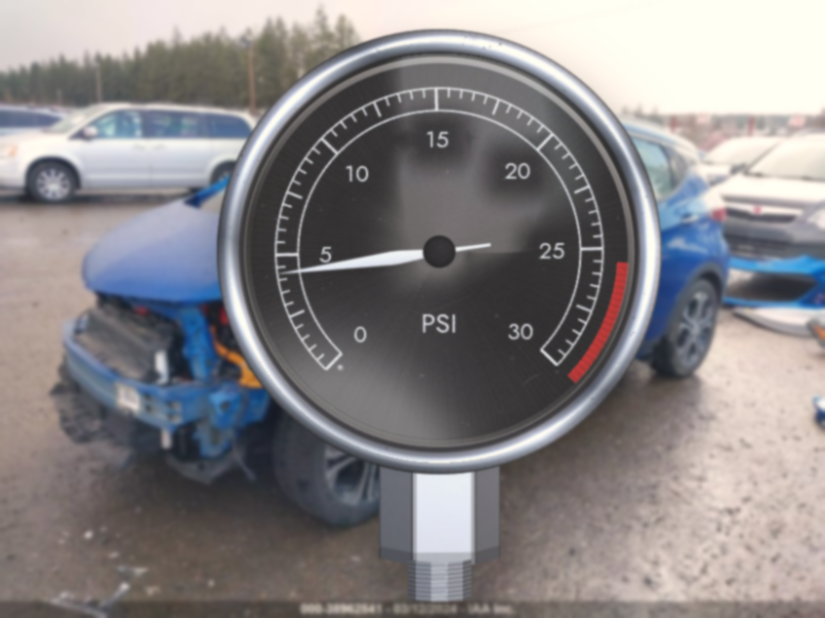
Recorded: psi 4.25
